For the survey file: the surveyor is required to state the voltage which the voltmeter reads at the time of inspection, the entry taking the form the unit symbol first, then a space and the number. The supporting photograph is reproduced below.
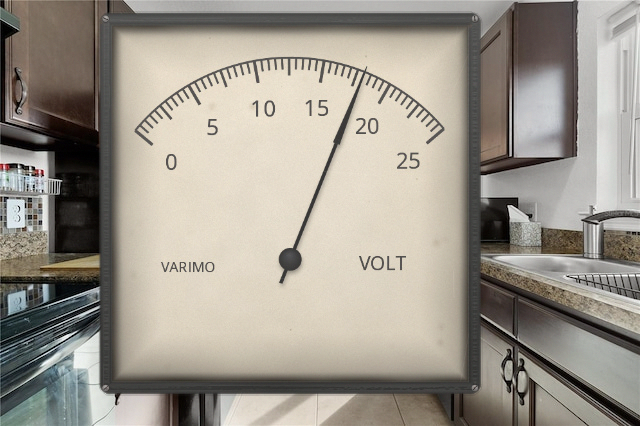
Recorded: V 18
